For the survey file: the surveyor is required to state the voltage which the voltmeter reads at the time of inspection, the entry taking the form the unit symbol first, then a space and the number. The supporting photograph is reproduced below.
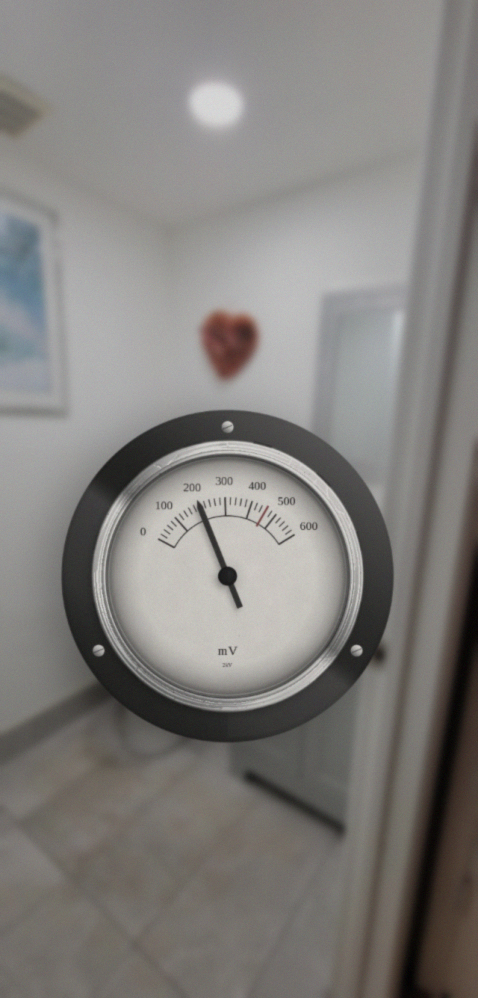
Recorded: mV 200
